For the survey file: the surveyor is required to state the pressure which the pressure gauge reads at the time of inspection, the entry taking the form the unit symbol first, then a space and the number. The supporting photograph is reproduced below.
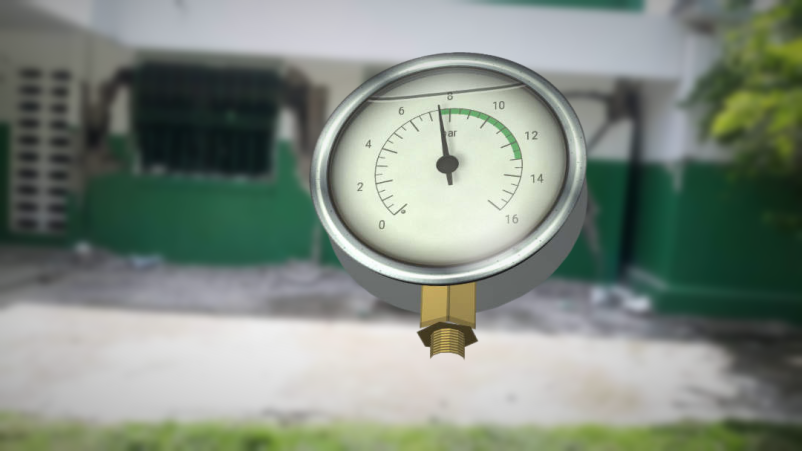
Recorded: bar 7.5
